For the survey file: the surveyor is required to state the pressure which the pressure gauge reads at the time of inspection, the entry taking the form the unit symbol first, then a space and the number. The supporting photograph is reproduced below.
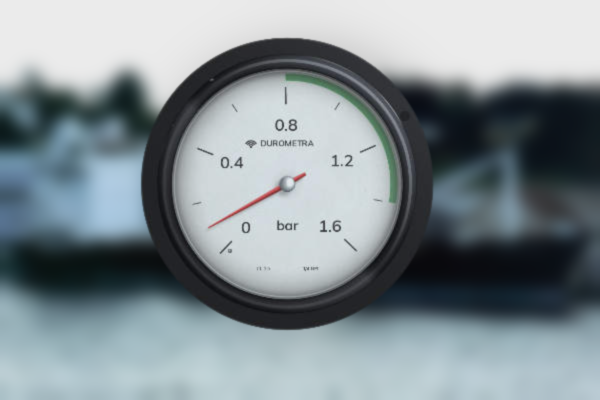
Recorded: bar 0.1
